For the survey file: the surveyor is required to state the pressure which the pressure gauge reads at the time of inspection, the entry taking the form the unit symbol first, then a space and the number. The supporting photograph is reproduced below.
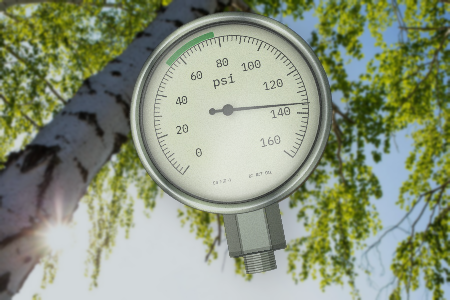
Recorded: psi 136
